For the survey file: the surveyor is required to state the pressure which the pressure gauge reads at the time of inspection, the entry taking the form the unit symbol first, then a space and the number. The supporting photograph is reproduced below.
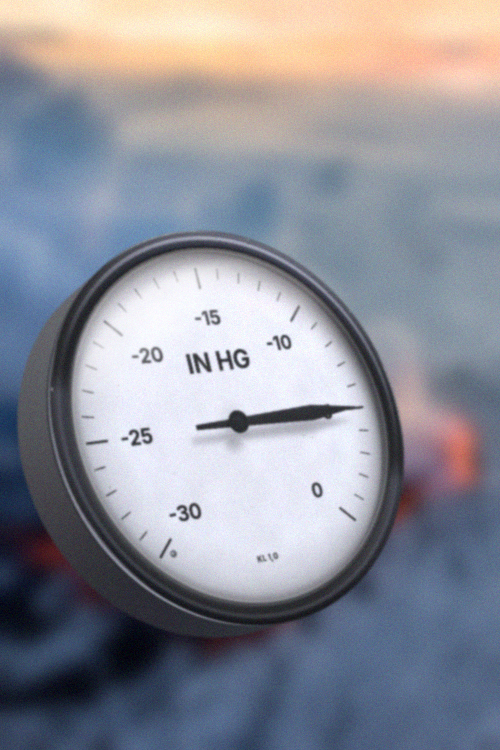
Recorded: inHg -5
